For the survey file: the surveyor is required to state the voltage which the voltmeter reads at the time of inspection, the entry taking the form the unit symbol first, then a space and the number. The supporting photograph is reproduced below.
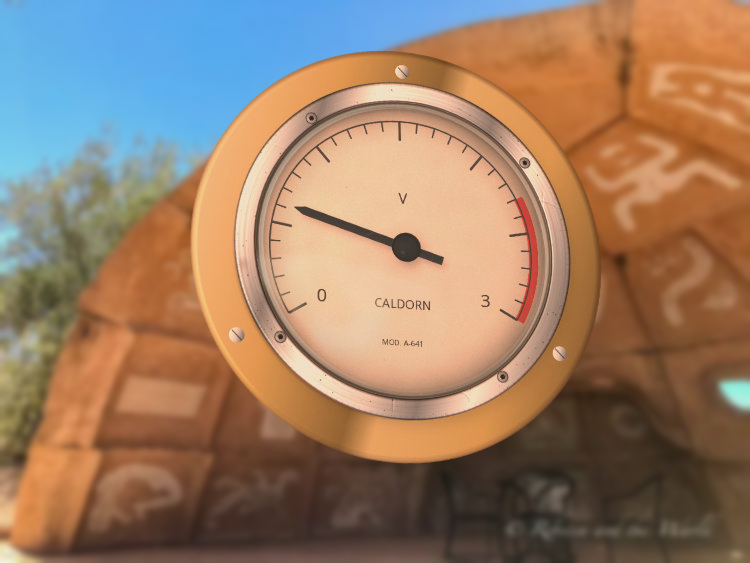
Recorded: V 0.6
